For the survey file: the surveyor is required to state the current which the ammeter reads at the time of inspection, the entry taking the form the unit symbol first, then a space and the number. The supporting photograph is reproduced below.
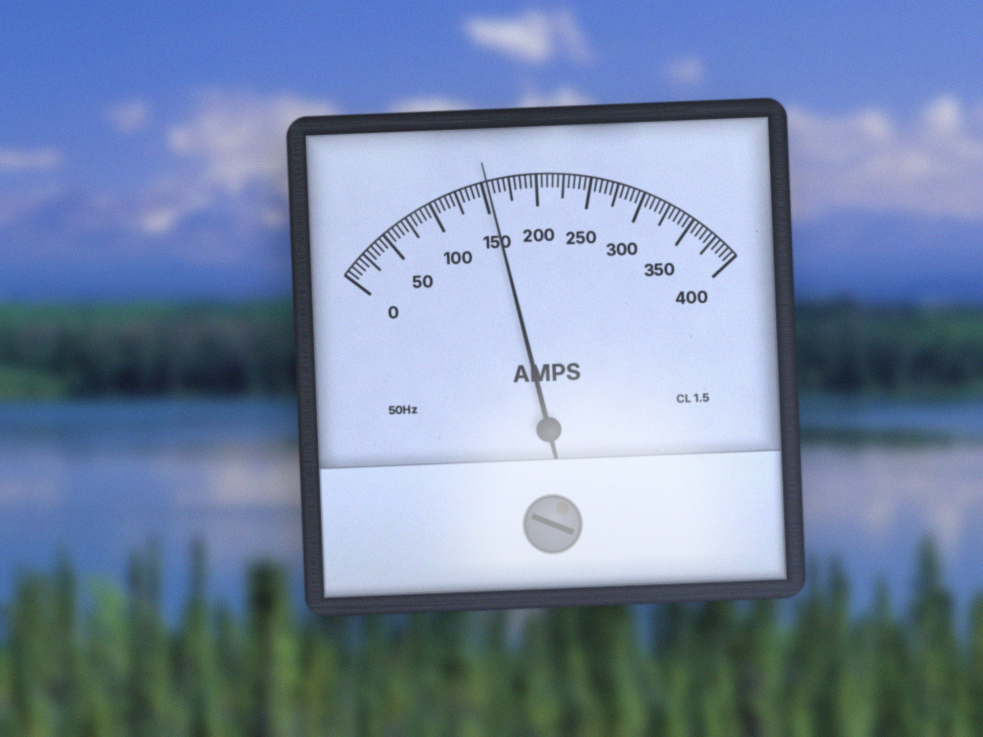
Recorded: A 155
